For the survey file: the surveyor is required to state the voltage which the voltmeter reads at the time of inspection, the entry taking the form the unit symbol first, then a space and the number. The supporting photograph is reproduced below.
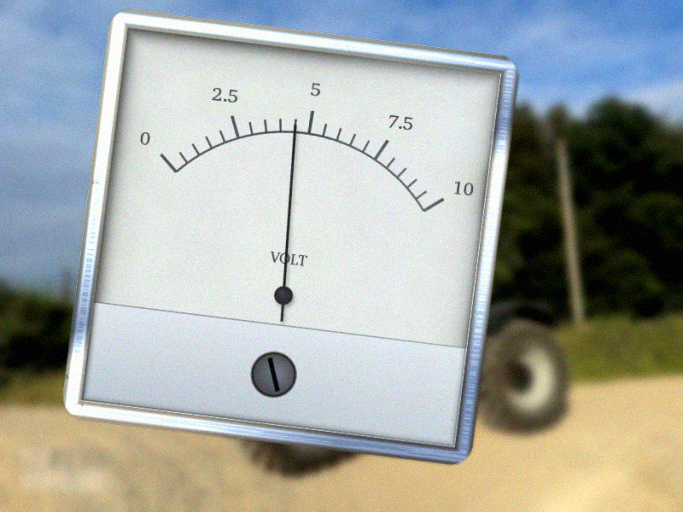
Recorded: V 4.5
